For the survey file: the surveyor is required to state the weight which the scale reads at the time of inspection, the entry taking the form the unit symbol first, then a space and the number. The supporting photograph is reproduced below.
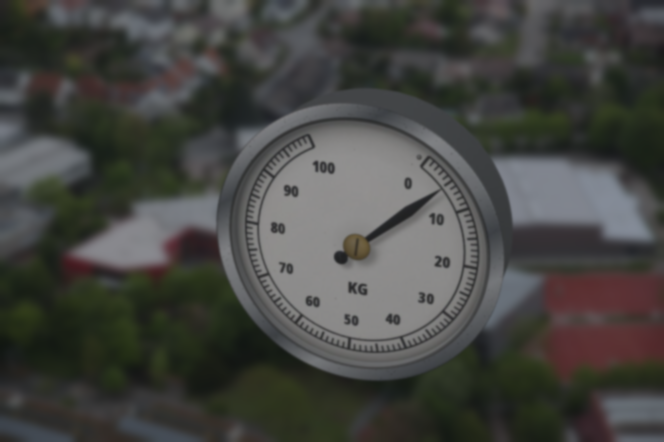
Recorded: kg 5
